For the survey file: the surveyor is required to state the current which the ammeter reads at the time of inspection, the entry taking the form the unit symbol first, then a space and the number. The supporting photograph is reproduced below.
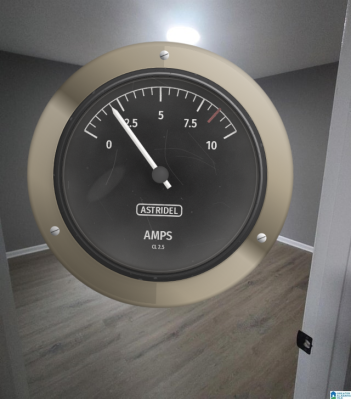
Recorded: A 2
